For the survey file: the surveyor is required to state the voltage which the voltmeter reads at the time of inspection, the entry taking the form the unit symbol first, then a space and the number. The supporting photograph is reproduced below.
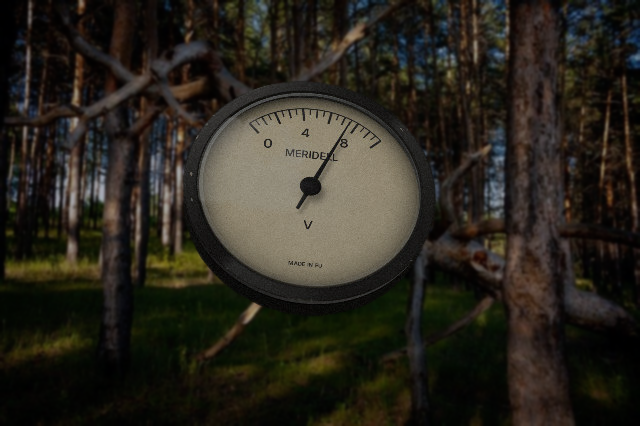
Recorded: V 7.5
